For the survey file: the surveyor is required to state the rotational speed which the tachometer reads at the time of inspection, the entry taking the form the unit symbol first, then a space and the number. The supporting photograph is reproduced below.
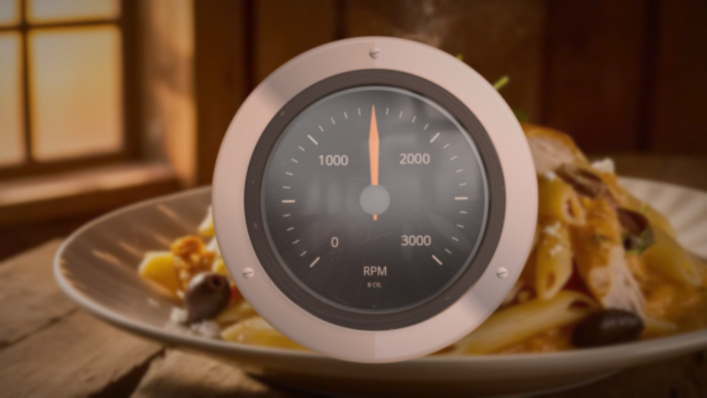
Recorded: rpm 1500
